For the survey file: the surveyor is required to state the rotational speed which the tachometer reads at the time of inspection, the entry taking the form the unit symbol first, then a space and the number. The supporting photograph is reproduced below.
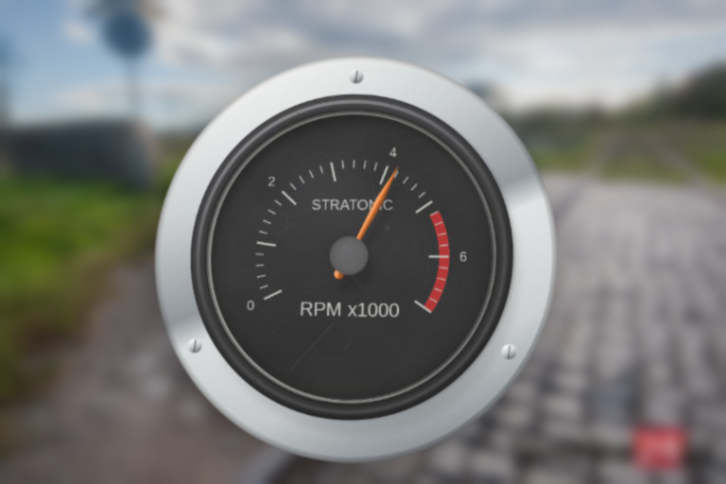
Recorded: rpm 4200
